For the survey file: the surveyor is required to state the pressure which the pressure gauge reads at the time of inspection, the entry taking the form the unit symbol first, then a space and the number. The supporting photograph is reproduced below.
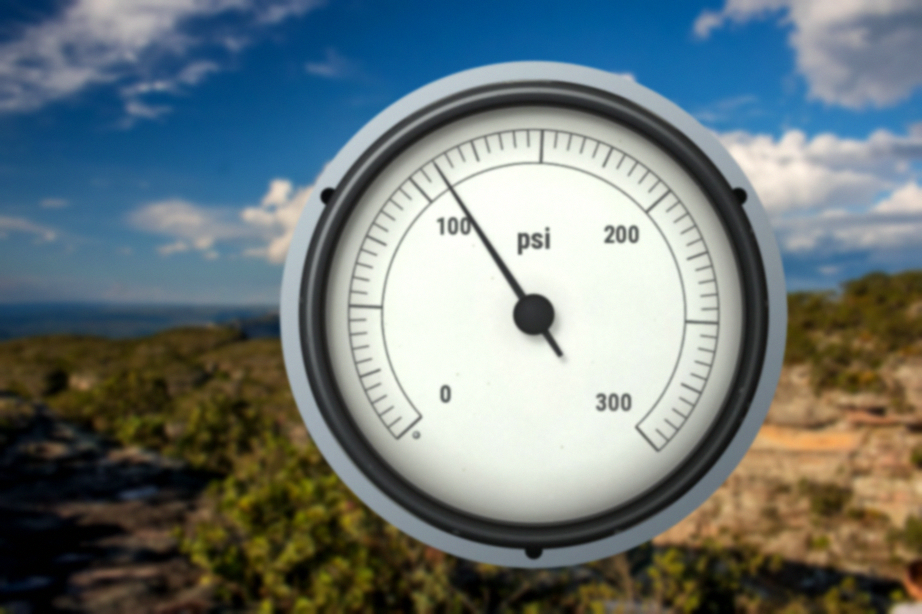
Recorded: psi 110
